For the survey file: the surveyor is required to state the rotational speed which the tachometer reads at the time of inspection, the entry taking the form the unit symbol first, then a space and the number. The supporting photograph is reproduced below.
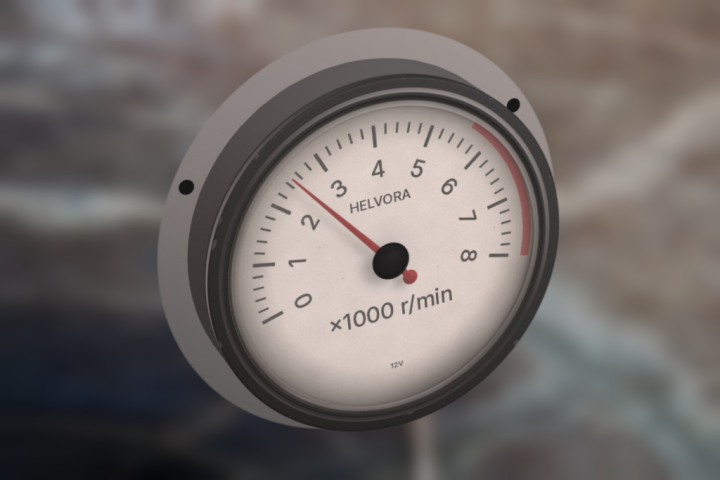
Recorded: rpm 2500
